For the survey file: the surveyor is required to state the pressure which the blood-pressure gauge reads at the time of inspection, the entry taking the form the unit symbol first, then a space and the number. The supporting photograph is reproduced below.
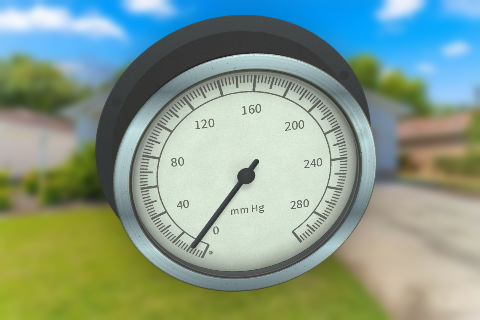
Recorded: mmHg 10
